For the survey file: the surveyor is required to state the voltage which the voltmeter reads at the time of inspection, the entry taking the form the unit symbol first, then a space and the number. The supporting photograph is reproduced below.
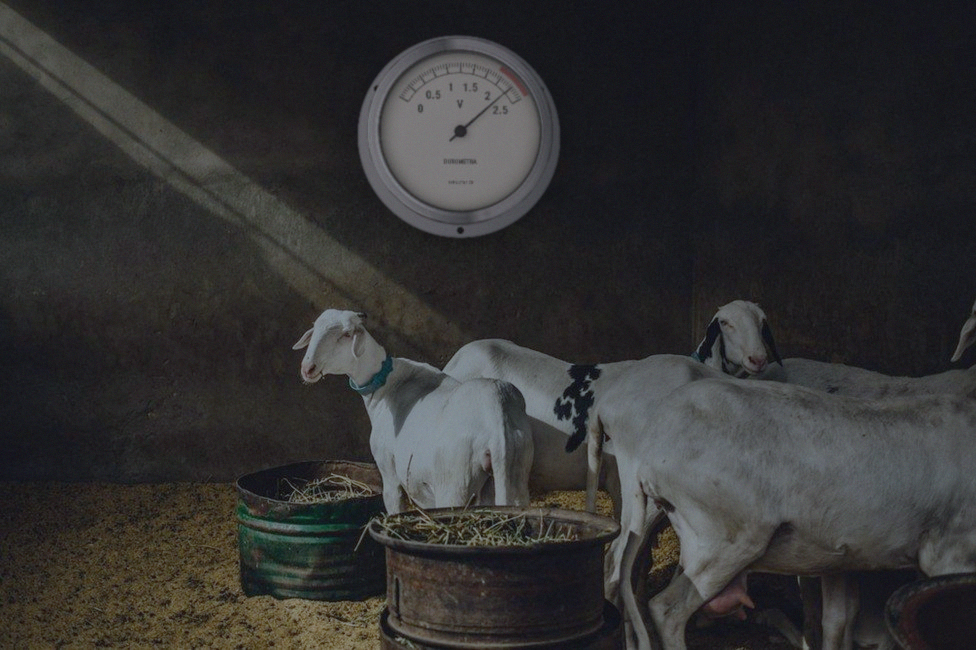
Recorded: V 2.25
